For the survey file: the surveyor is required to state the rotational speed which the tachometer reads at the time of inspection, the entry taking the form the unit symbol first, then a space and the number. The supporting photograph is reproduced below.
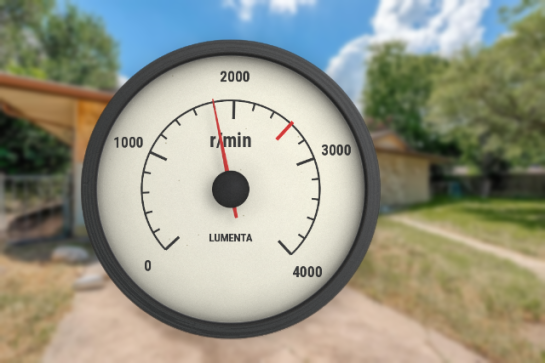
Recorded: rpm 1800
